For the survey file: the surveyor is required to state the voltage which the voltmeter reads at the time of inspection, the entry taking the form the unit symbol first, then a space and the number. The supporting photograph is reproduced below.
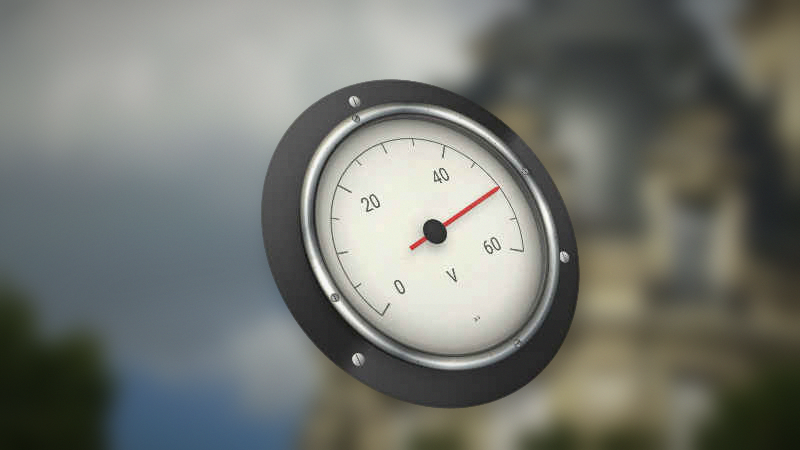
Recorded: V 50
